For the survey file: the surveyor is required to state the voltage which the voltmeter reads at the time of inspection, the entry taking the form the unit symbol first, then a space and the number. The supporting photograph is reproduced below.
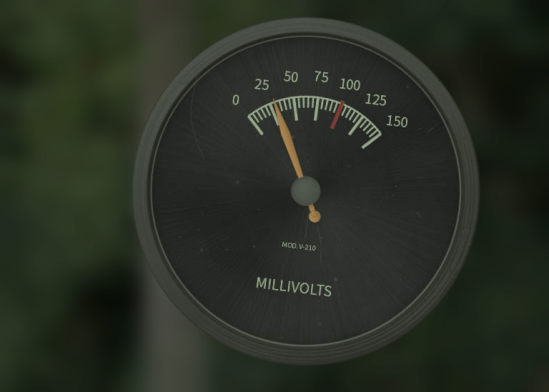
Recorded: mV 30
